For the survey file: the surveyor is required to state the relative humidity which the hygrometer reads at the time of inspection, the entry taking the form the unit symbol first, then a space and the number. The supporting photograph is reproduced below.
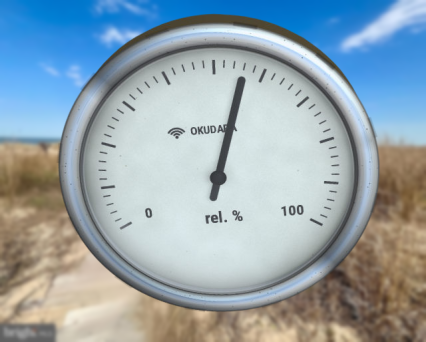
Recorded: % 56
